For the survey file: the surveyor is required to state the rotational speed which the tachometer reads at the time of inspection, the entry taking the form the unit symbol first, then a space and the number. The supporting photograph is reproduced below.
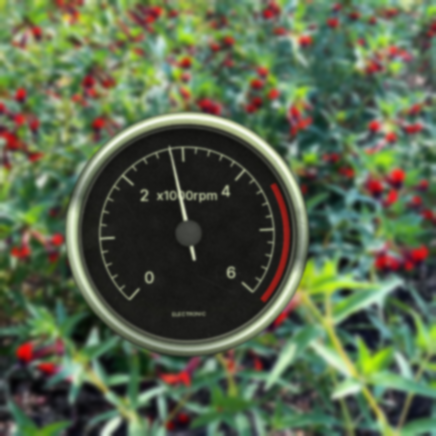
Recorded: rpm 2800
